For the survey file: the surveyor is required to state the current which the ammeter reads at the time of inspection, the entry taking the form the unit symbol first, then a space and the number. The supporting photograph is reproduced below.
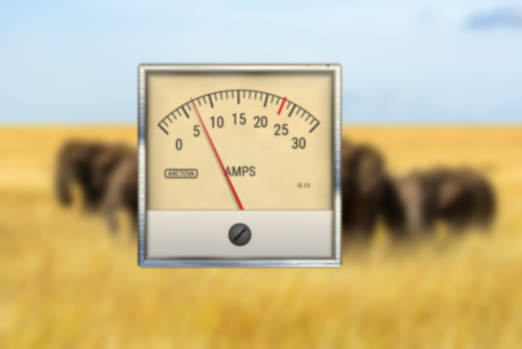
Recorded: A 7
